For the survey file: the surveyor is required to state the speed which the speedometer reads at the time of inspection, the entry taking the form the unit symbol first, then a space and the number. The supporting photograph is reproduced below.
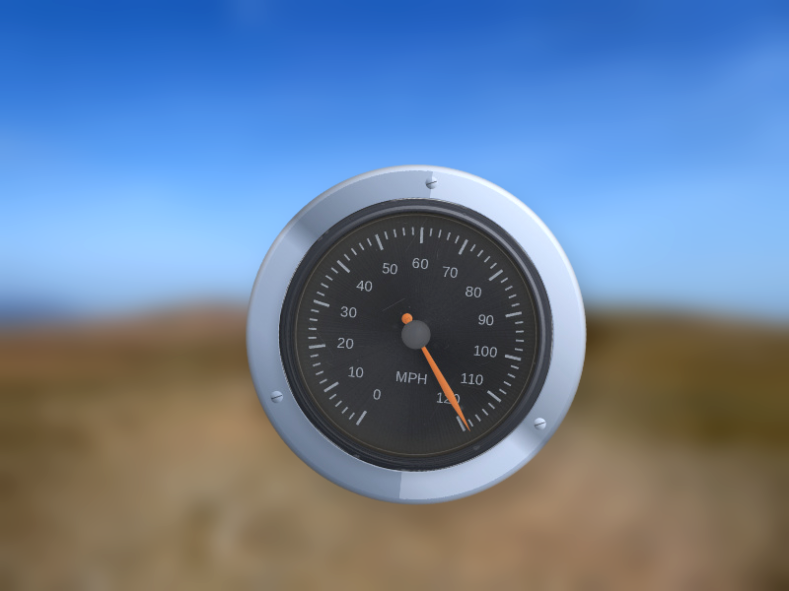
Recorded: mph 119
